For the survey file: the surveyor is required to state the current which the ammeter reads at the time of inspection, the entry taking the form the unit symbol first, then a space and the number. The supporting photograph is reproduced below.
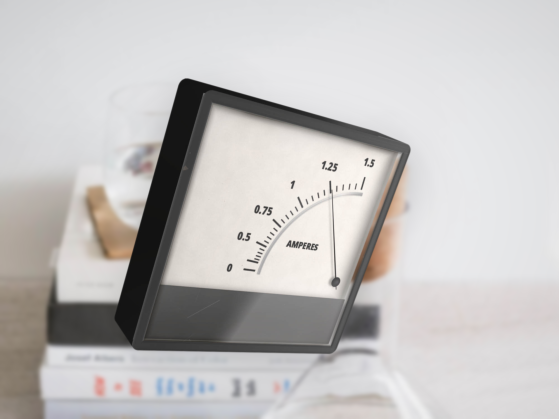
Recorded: A 1.25
